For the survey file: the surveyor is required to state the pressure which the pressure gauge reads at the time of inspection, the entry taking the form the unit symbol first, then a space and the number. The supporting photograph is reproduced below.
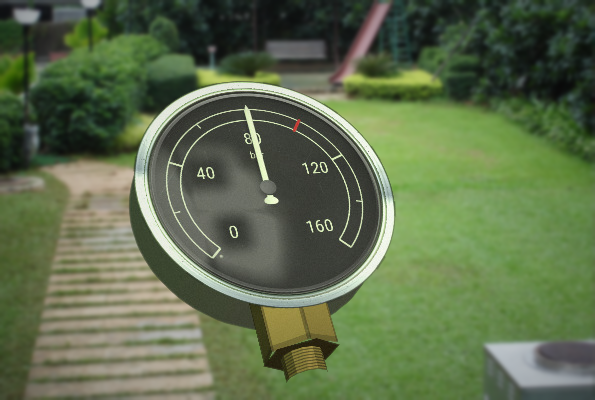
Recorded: bar 80
